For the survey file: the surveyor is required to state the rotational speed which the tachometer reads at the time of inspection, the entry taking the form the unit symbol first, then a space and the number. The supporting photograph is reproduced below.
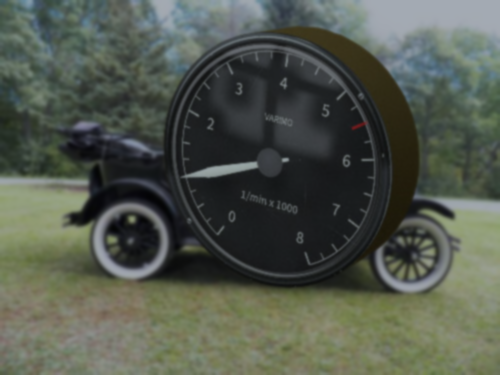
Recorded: rpm 1000
